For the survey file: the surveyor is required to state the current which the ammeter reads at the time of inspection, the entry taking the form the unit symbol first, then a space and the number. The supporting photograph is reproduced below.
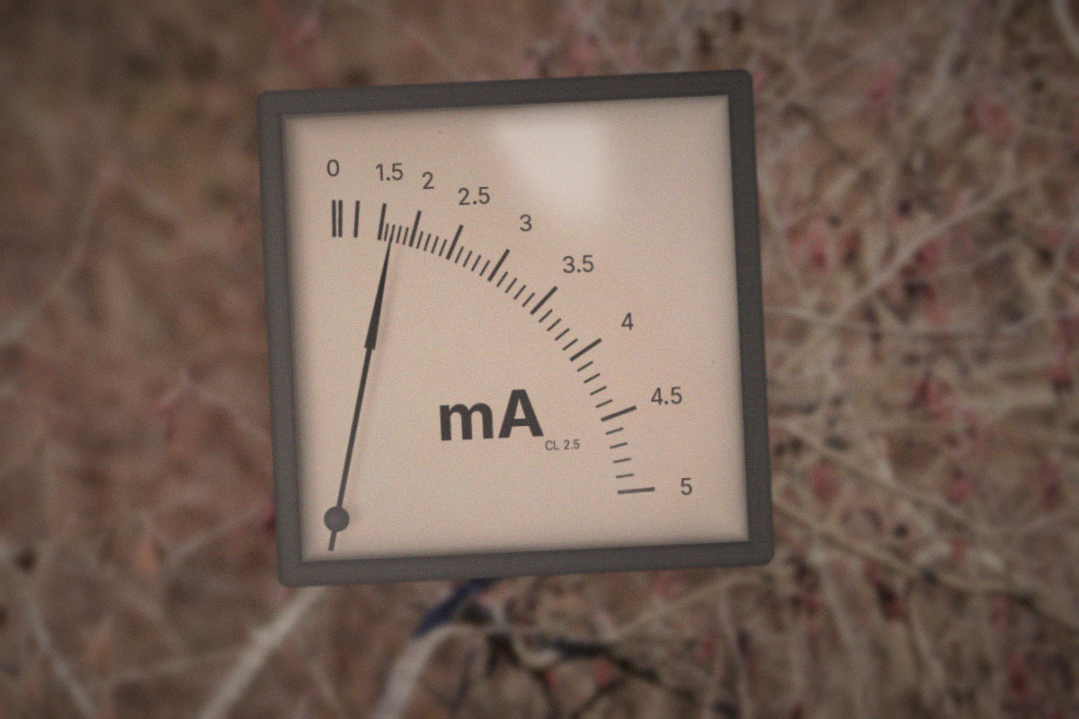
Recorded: mA 1.7
